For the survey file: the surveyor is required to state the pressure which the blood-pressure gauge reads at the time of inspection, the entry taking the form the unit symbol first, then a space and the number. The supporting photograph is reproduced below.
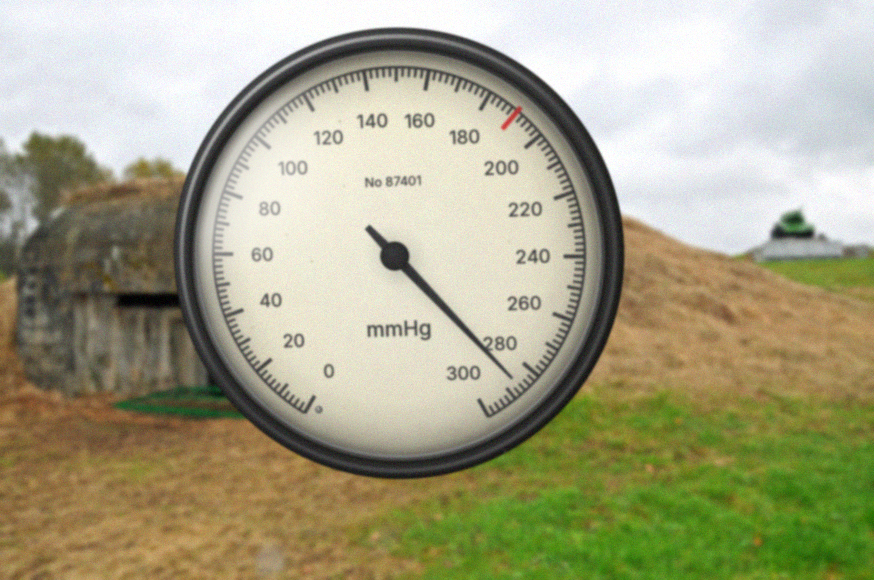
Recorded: mmHg 286
